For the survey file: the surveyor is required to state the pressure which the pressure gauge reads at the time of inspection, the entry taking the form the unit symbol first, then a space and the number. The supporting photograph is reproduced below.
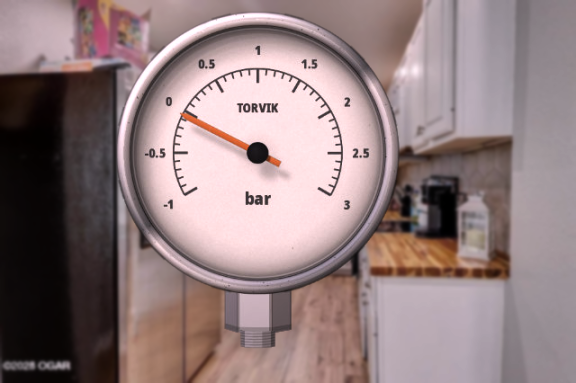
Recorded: bar -0.05
